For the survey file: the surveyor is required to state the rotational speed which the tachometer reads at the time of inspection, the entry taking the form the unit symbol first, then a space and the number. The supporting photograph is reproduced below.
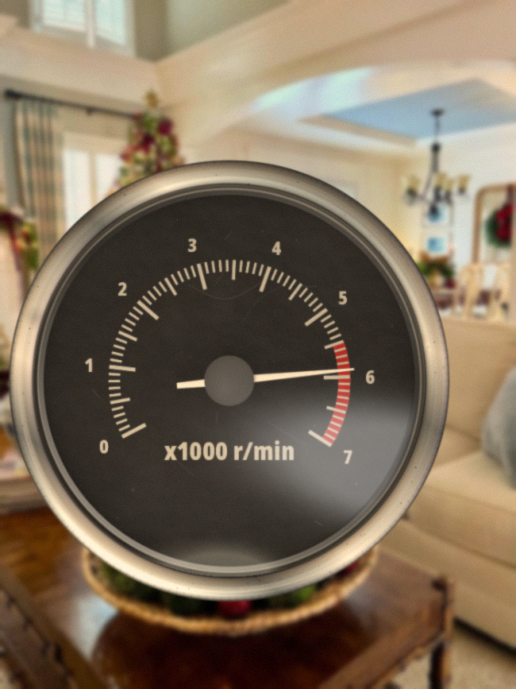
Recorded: rpm 5900
